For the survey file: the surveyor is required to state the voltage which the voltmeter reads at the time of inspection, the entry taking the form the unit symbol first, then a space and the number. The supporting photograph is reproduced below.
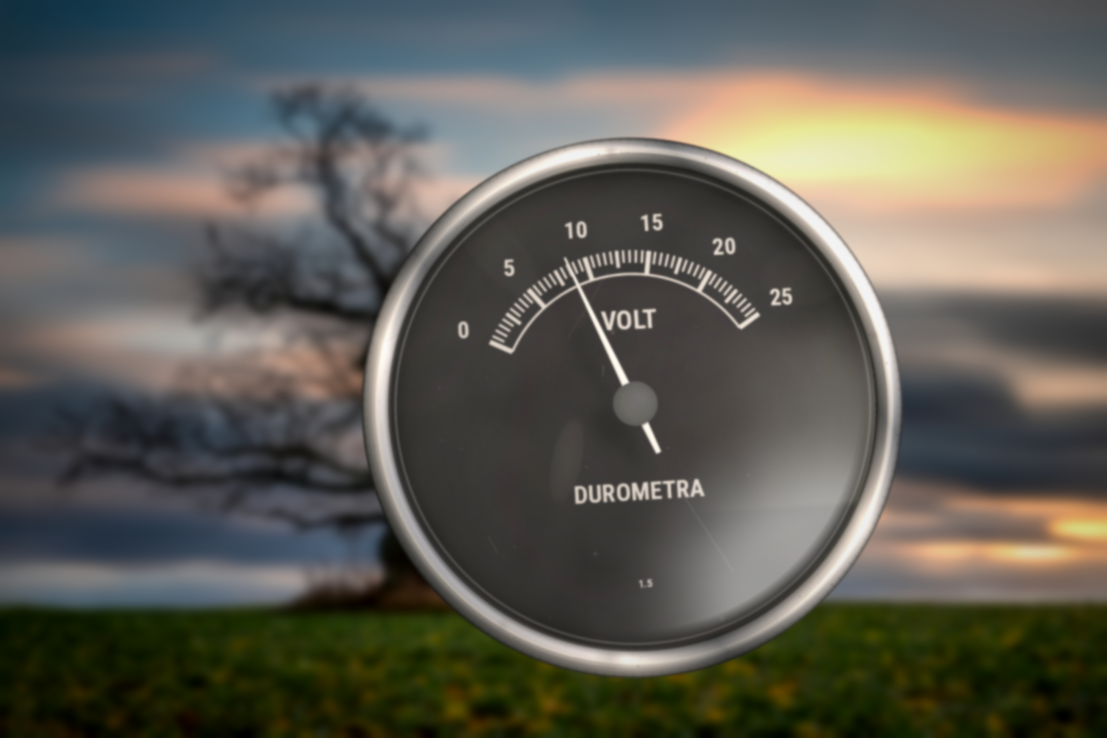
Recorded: V 8.5
